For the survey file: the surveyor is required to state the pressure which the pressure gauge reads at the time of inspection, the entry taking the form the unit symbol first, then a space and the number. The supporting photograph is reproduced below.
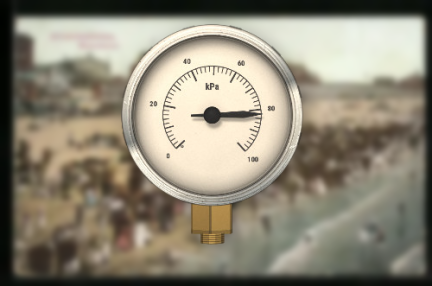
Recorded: kPa 82
